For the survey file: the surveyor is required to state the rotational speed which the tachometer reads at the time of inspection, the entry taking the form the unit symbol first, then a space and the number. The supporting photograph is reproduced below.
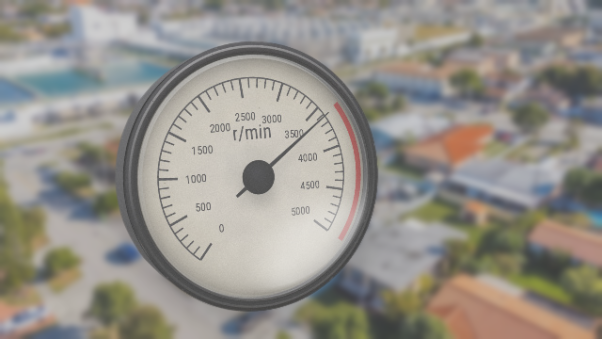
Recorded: rpm 3600
